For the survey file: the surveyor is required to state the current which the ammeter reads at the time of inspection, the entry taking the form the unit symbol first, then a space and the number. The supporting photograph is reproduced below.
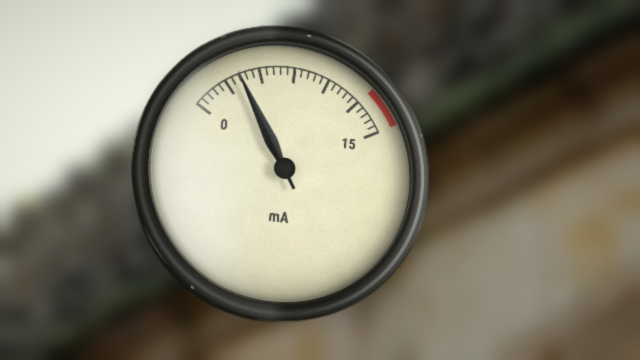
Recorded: mA 3.5
